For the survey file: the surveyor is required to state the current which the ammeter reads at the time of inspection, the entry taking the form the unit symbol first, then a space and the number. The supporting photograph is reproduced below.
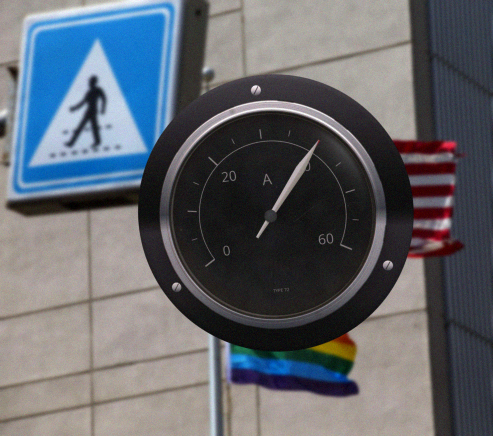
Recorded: A 40
